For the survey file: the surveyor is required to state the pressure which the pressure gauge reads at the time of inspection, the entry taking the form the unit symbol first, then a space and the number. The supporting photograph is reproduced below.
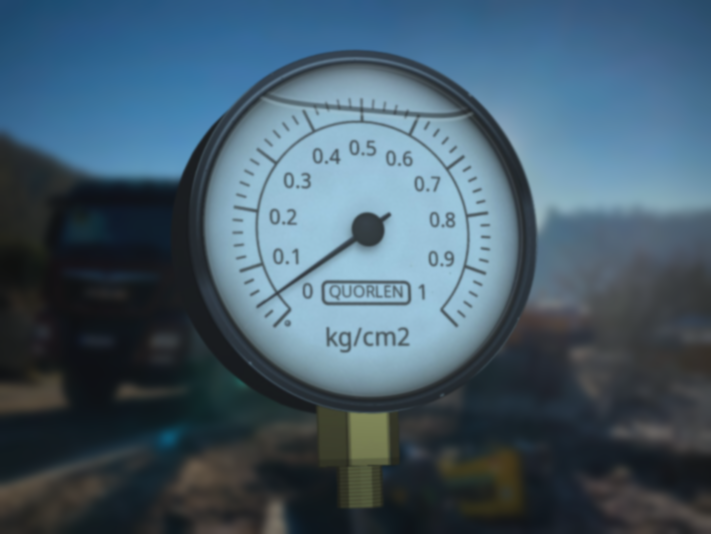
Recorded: kg/cm² 0.04
